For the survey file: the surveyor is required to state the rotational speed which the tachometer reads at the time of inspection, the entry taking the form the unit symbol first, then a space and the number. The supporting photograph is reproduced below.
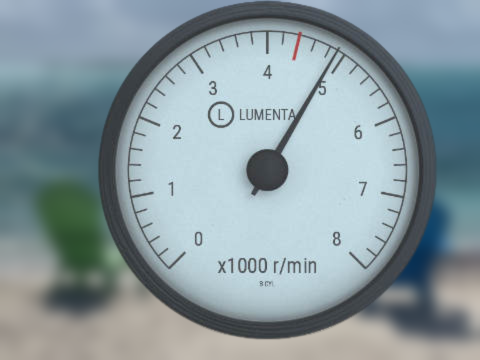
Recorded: rpm 4900
